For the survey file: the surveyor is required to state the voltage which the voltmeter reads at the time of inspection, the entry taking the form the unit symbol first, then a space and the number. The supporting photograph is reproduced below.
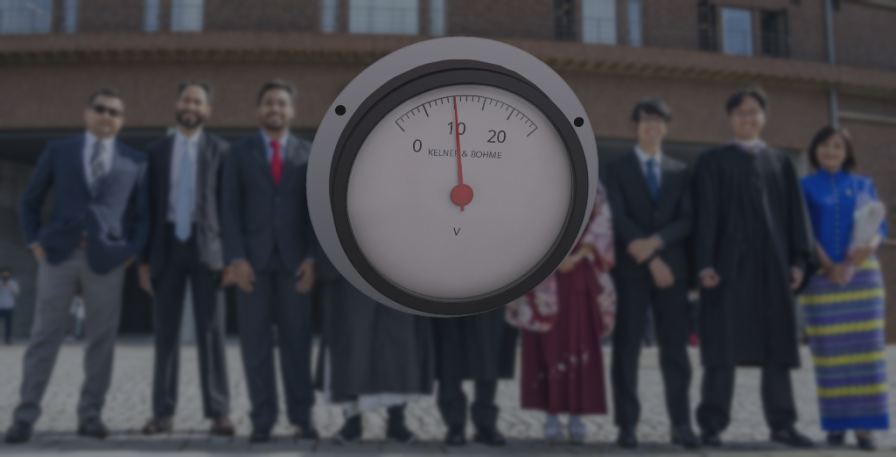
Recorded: V 10
